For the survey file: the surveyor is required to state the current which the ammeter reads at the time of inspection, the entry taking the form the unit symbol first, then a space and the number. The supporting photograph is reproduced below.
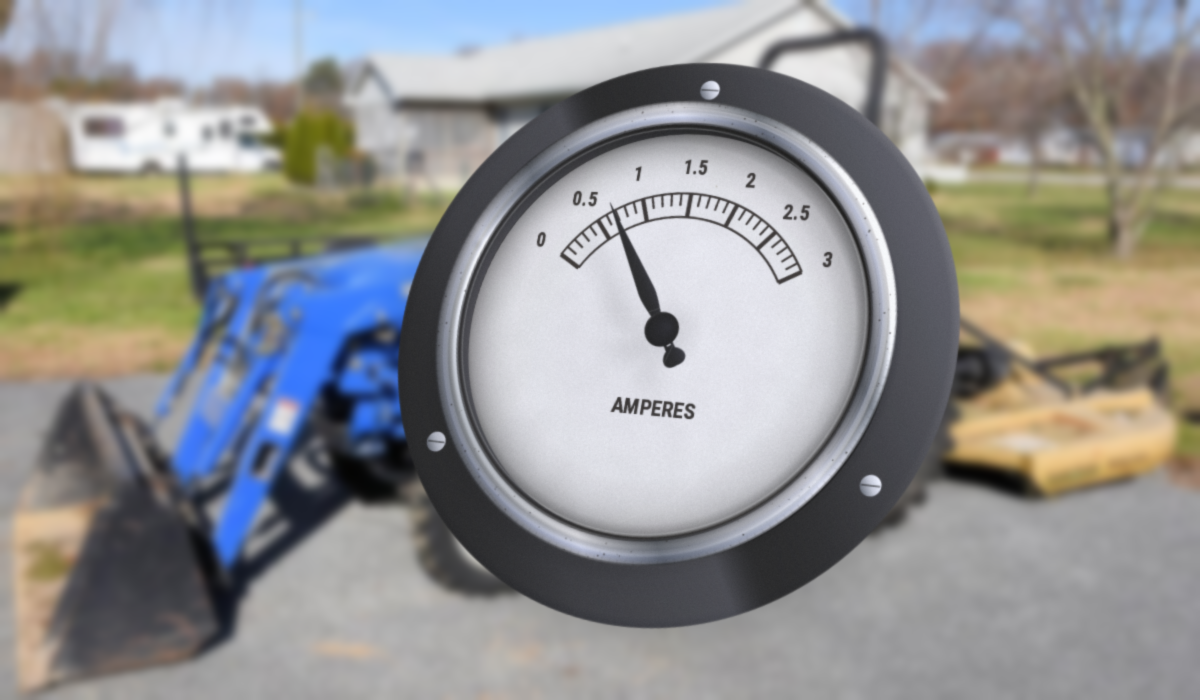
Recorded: A 0.7
